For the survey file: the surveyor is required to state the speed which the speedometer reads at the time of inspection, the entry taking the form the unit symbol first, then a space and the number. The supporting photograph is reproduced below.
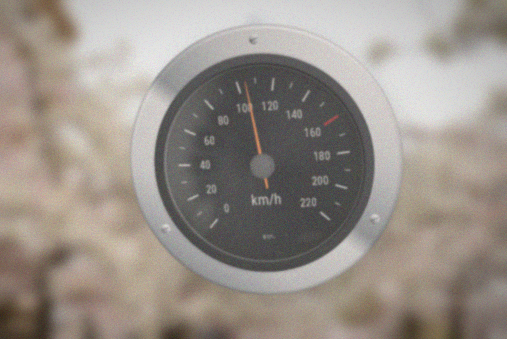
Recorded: km/h 105
